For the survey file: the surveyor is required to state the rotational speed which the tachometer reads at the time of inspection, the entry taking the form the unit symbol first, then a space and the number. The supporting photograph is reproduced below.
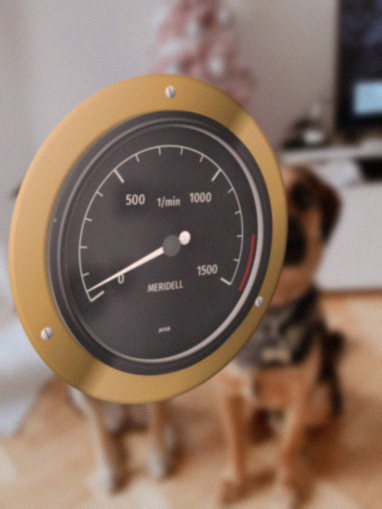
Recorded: rpm 50
